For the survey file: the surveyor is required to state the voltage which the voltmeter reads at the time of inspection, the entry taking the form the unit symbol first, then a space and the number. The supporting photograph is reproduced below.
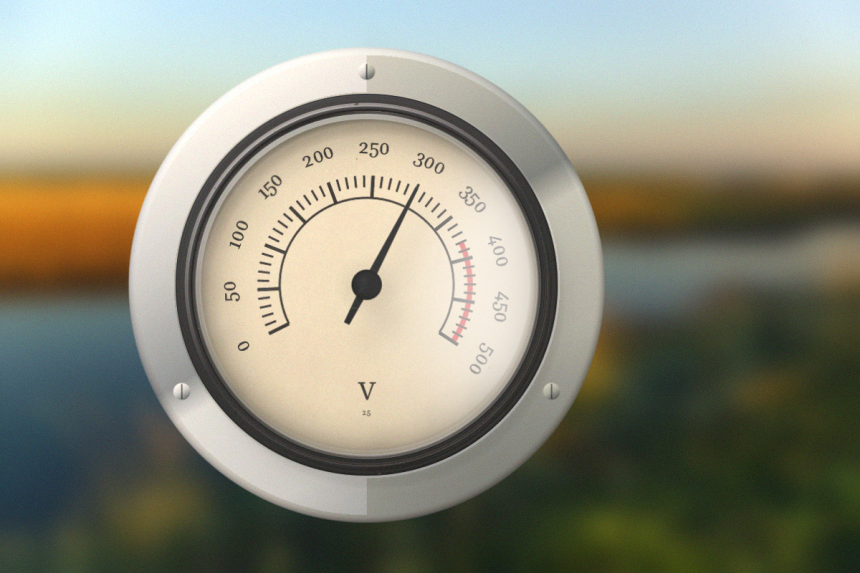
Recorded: V 300
